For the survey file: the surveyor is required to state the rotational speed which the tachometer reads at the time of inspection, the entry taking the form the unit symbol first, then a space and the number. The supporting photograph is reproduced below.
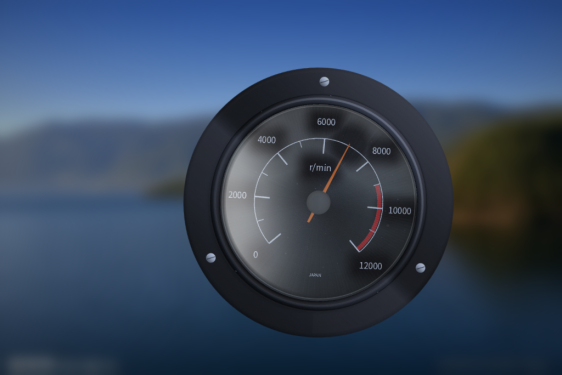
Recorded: rpm 7000
